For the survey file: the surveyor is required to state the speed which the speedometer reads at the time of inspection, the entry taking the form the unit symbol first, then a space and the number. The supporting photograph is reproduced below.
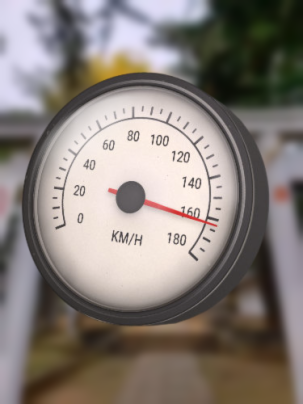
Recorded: km/h 162.5
